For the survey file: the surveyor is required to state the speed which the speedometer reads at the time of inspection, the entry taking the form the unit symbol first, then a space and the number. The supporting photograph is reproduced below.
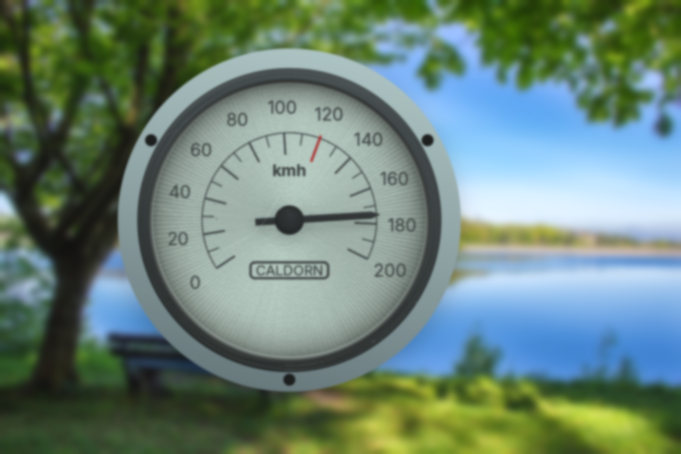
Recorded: km/h 175
